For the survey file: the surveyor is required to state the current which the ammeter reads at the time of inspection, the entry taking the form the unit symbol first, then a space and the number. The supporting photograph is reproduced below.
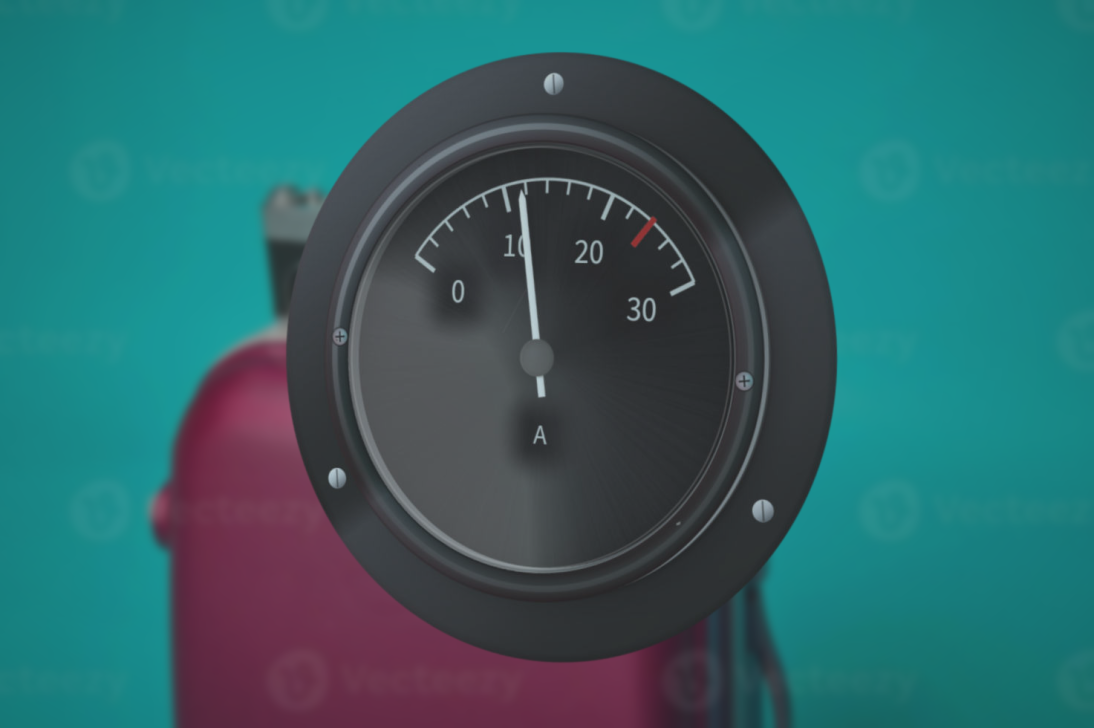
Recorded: A 12
